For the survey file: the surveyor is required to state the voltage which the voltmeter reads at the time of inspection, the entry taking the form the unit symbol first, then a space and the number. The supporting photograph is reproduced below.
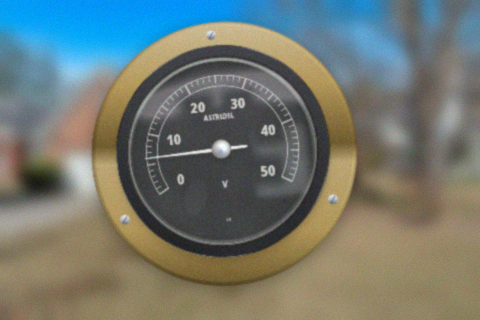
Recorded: V 6
